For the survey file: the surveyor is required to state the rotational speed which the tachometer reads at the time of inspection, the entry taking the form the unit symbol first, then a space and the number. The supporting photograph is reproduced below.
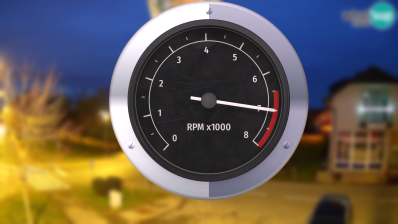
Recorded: rpm 7000
